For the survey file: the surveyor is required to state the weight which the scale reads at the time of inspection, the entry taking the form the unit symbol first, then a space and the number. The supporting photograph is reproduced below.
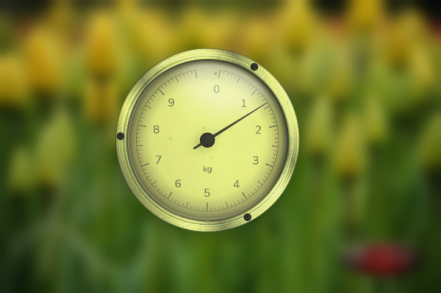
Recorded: kg 1.4
